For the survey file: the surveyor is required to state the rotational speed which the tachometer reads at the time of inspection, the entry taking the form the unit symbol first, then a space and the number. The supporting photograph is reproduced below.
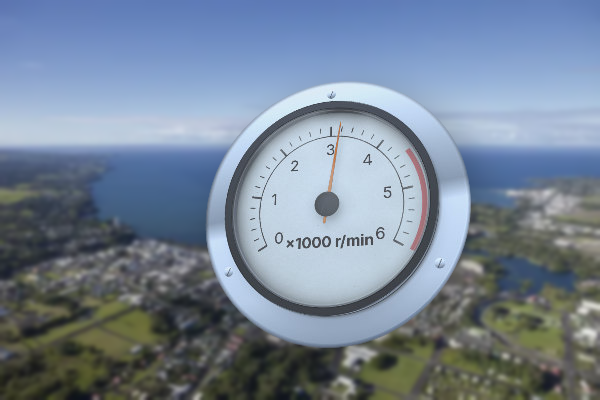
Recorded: rpm 3200
